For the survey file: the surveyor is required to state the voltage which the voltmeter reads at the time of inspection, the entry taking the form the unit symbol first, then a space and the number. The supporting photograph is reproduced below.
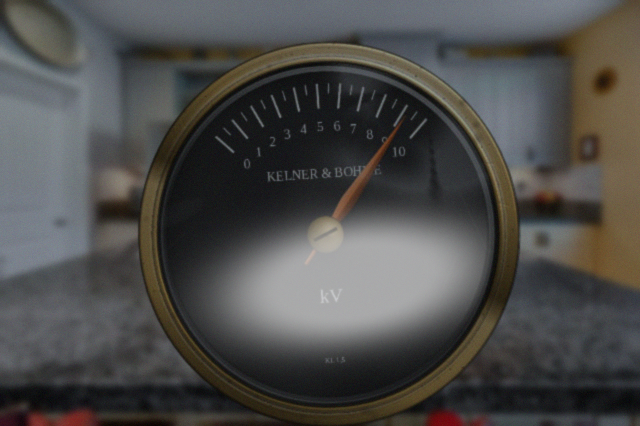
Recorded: kV 9.25
